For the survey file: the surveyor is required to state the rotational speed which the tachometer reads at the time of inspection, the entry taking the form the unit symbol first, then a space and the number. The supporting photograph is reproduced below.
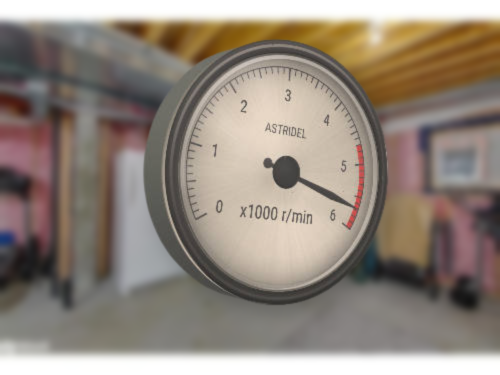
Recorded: rpm 5700
